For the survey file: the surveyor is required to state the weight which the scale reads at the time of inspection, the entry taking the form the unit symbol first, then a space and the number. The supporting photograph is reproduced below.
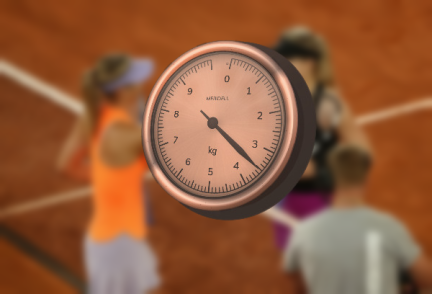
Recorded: kg 3.5
